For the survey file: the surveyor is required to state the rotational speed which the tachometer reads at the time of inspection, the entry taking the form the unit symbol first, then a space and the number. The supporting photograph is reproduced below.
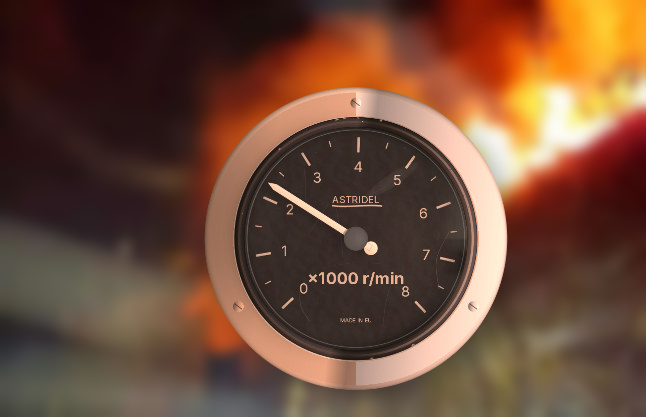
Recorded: rpm 2250
